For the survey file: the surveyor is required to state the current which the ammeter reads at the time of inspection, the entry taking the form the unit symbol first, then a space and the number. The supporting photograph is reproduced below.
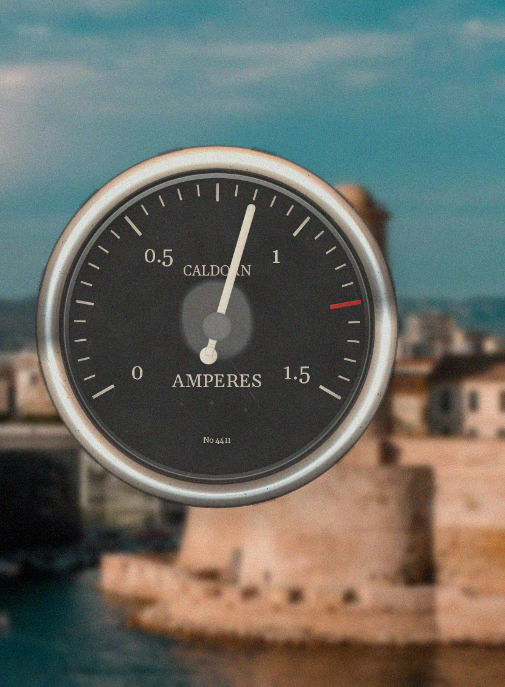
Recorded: A 0.85
